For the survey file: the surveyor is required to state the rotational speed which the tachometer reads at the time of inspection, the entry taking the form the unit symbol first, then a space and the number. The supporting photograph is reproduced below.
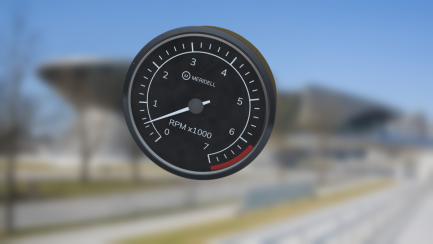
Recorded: rpm 500
